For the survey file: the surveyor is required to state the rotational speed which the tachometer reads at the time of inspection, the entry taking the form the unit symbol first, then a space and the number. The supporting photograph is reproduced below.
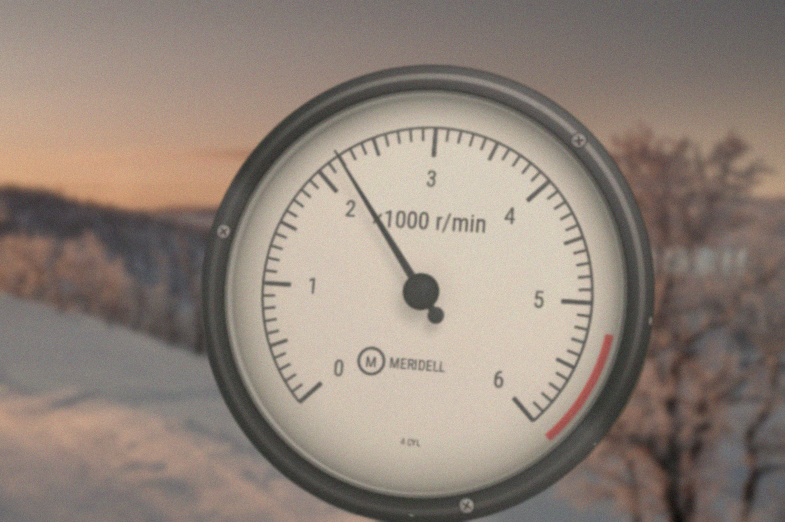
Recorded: rpm 2200
